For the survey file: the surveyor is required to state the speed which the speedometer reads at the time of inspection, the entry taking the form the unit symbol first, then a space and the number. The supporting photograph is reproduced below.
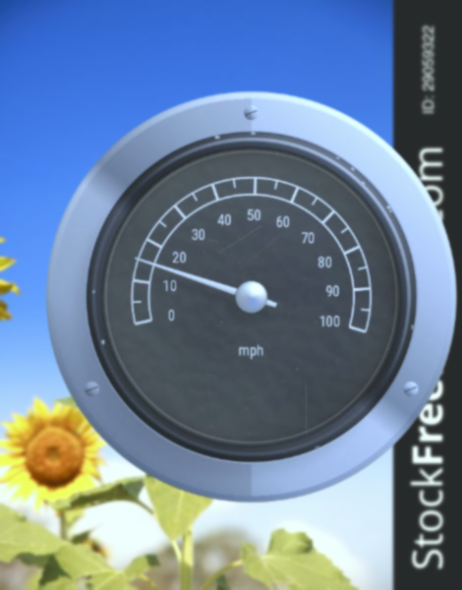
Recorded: mph 15
